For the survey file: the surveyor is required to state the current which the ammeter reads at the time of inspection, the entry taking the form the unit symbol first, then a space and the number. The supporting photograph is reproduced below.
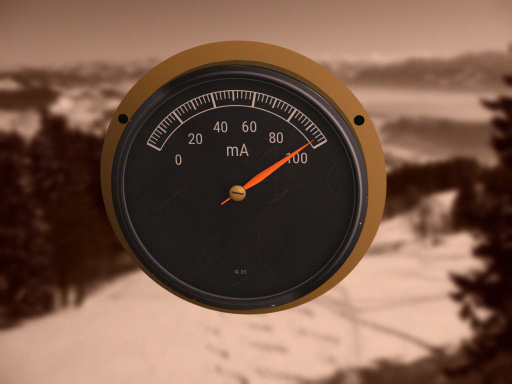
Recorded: mA 96
